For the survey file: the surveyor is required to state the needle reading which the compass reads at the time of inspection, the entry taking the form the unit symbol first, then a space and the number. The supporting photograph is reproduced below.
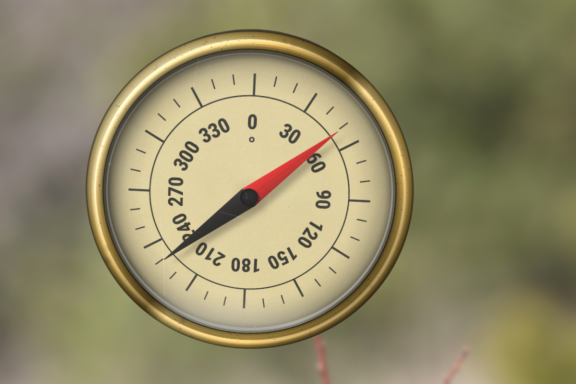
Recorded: ° 50
